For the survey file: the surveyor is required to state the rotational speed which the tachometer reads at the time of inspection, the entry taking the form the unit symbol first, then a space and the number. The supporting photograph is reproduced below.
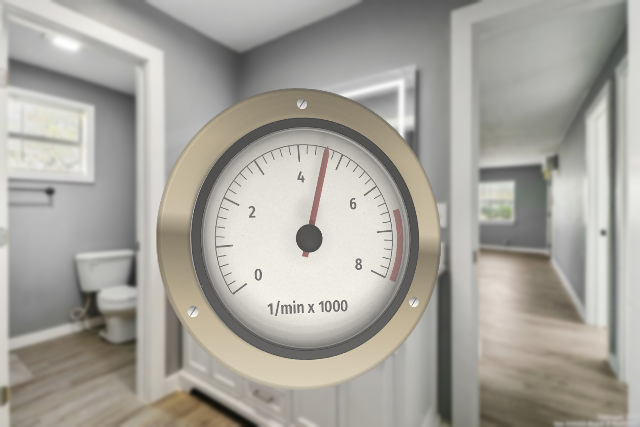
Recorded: rpm 4600
